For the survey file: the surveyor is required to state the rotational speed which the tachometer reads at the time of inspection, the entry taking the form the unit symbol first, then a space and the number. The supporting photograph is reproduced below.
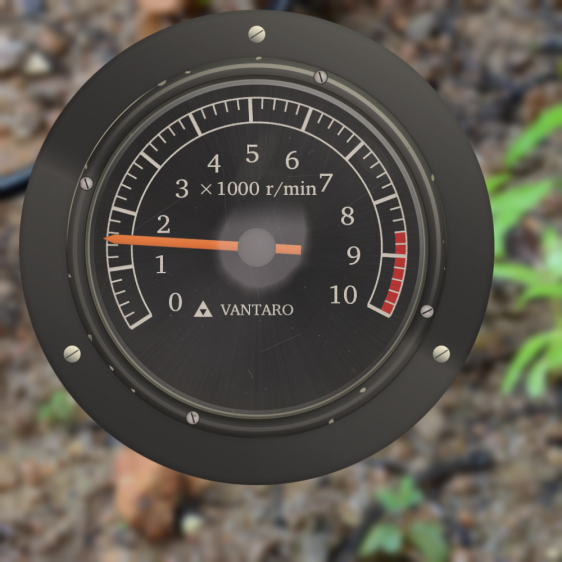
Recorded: rpm 1500
